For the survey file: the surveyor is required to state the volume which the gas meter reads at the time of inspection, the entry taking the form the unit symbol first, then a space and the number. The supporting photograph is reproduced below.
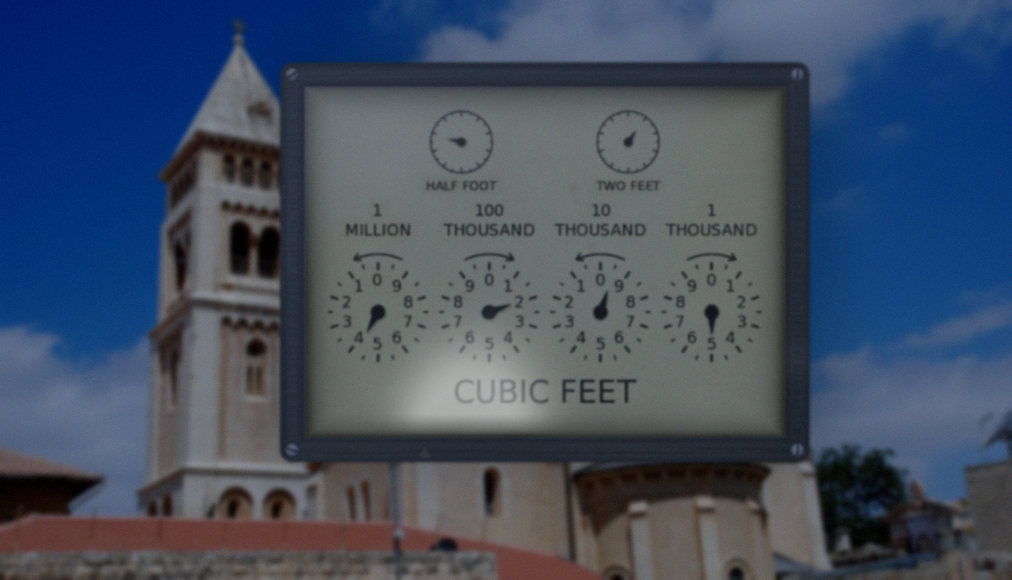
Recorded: ft³ 419500
